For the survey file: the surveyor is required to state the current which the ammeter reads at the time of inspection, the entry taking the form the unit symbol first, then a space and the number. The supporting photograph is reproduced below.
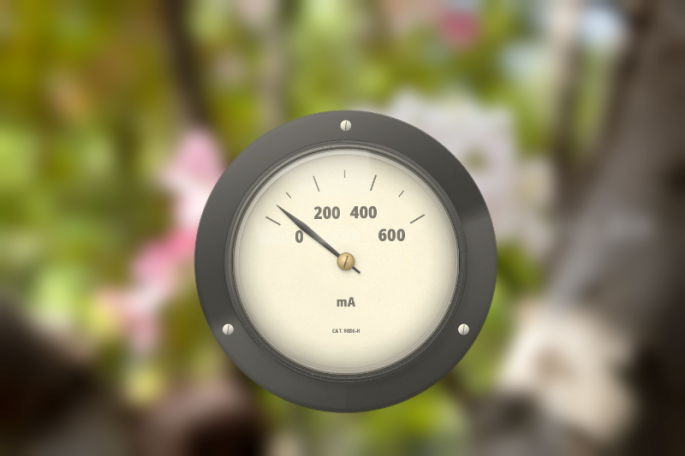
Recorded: mA 50
